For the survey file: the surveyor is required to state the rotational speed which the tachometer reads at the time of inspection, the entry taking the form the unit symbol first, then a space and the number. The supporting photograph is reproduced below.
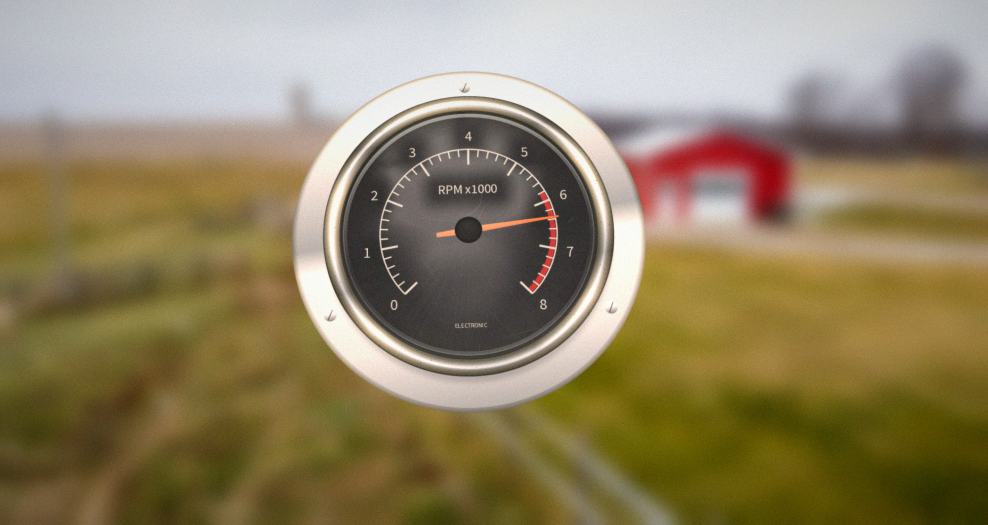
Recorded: rpm 6400
